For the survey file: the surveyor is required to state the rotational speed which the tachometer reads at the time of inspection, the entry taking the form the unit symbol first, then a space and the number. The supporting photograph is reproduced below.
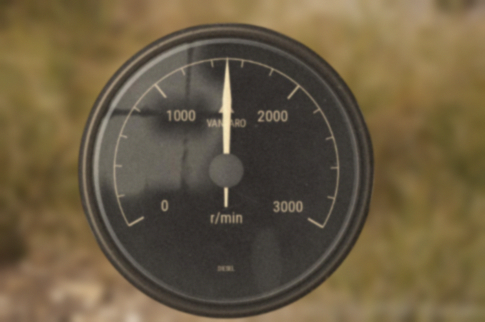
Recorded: rpm 1500
